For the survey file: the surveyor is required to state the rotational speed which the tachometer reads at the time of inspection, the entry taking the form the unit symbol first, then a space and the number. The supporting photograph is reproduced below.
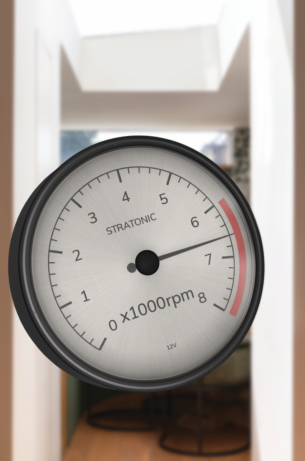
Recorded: rpm 6600
